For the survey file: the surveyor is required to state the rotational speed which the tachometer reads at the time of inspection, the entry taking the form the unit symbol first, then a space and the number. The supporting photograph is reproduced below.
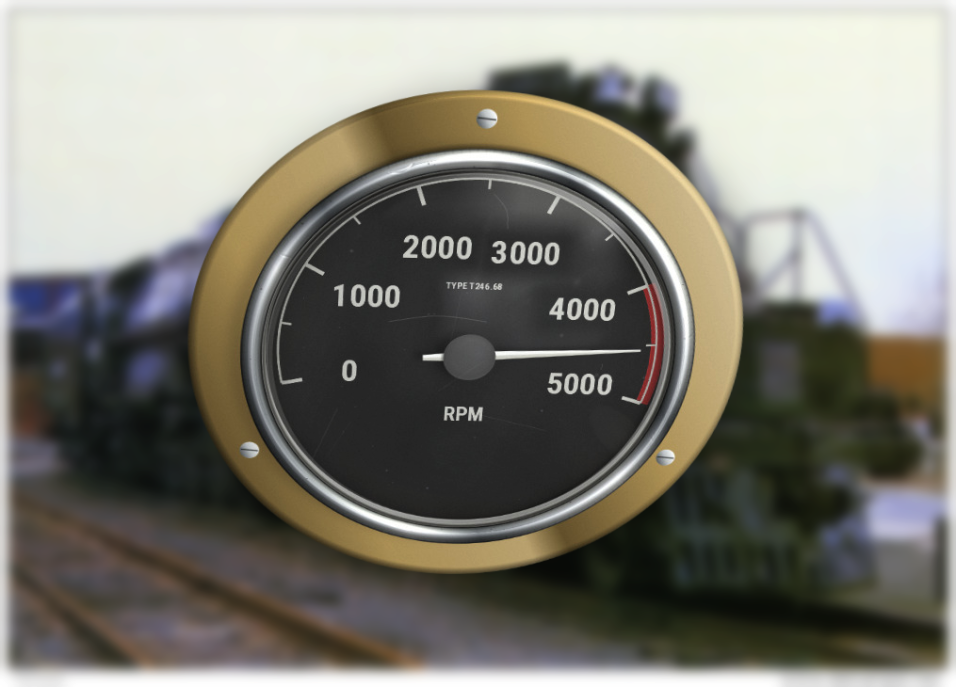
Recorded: rpm 4500
